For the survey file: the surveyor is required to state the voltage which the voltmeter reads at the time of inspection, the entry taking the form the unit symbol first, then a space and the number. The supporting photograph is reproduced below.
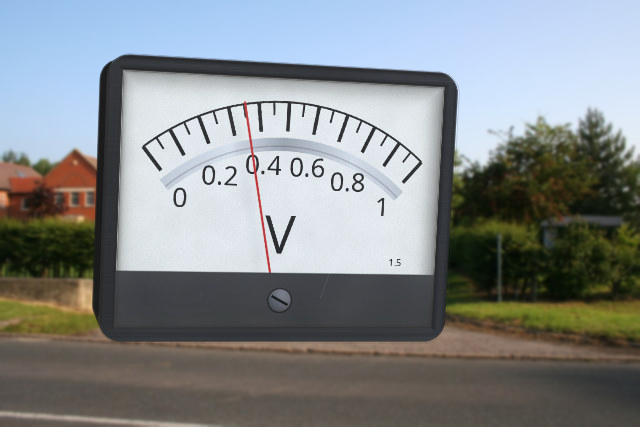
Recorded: V 0.35
